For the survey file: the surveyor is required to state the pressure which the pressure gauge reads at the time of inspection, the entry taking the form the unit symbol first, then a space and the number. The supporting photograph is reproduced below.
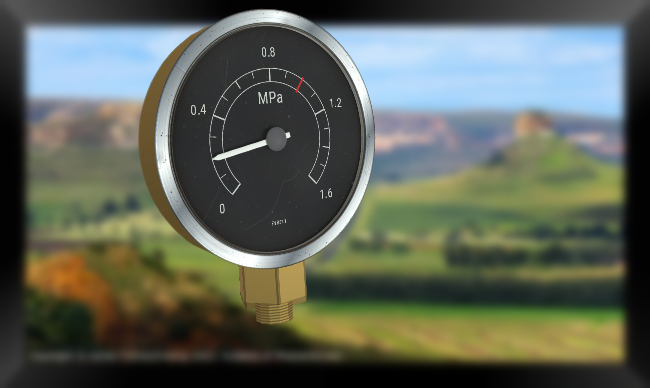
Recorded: MPa 0.2
